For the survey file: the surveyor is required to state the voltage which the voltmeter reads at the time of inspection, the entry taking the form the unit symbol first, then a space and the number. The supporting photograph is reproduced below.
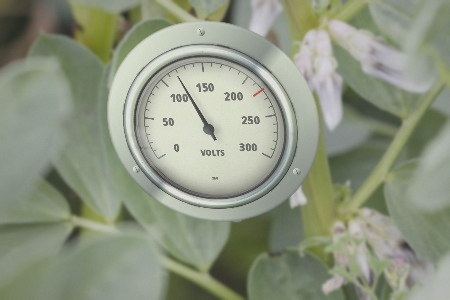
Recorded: V 120
